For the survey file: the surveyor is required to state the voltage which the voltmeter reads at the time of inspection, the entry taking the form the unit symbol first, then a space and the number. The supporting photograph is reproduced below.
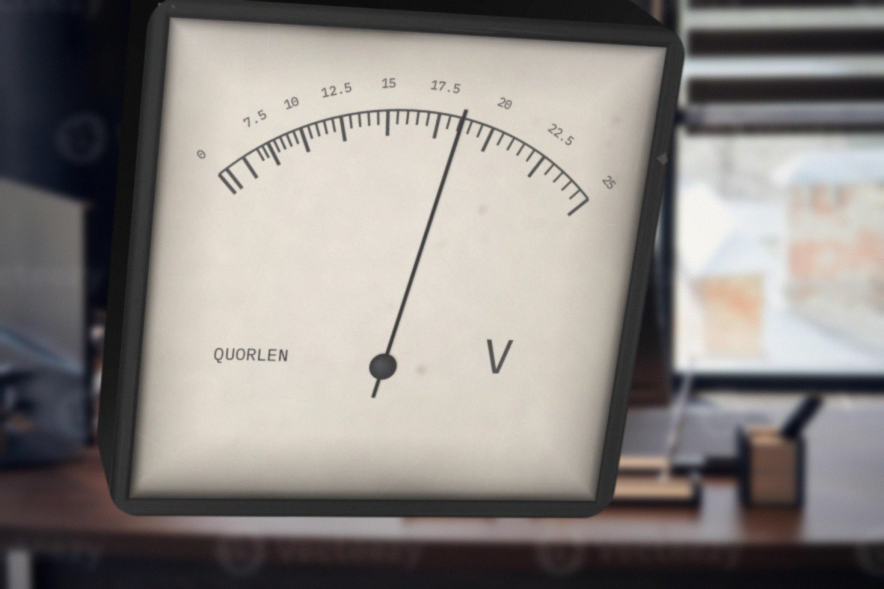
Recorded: V 18.5
